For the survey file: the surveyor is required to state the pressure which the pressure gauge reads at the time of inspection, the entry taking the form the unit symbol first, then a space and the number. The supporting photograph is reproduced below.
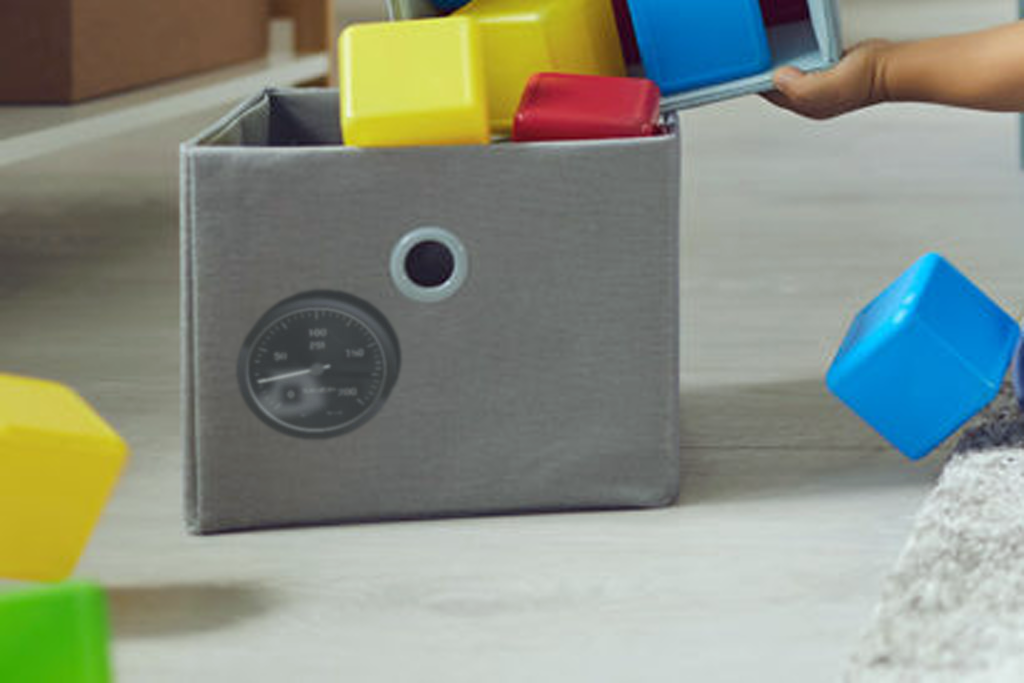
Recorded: psi 25
